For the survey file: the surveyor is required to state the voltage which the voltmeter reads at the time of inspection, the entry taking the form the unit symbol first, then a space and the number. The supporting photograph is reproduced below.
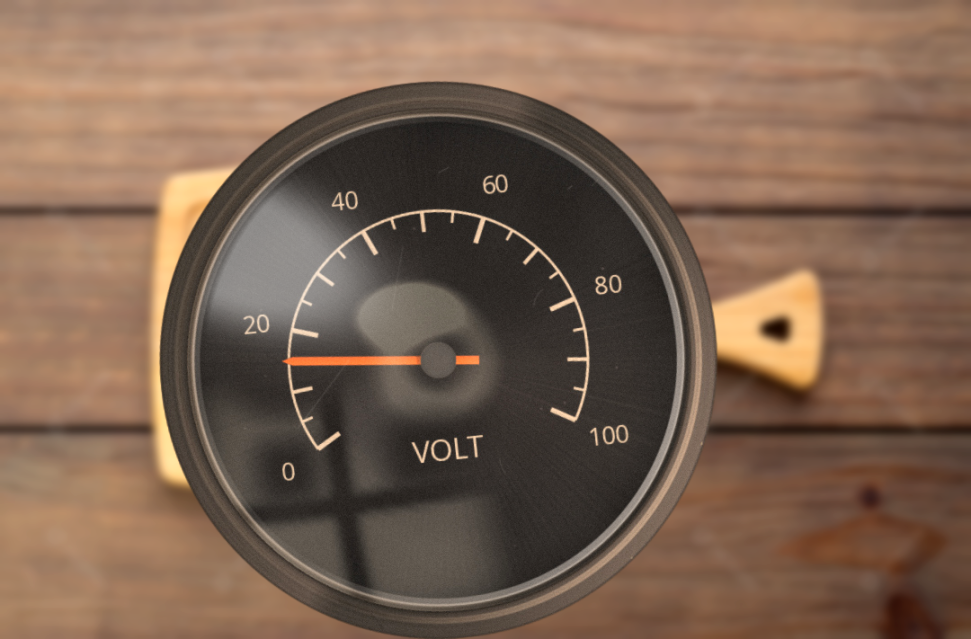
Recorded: V 15
